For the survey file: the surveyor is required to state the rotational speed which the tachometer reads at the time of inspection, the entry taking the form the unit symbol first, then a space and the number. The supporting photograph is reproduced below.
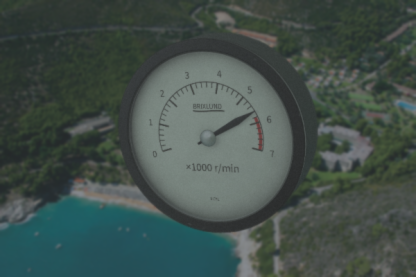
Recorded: rpm 5600
